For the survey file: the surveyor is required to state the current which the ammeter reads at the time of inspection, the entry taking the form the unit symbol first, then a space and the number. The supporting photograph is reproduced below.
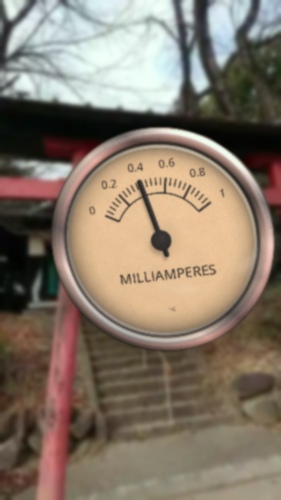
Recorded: mA 0.4
